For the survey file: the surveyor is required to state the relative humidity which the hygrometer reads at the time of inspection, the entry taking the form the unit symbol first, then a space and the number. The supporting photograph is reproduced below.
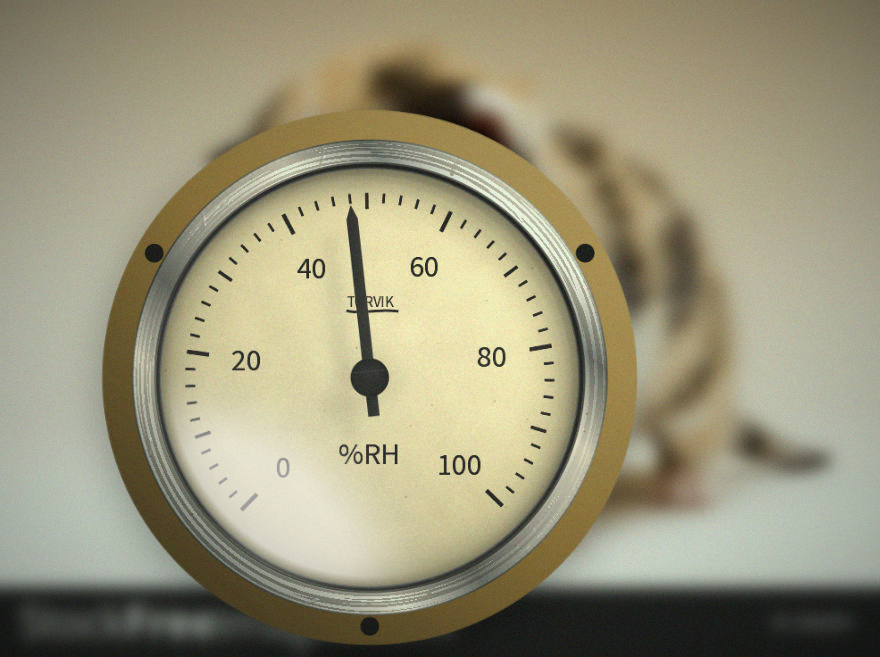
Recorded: % 48
